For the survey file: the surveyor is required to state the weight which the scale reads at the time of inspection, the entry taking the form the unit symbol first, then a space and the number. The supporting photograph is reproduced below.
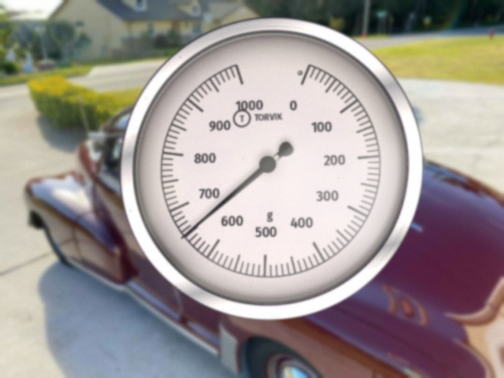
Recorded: g 650
